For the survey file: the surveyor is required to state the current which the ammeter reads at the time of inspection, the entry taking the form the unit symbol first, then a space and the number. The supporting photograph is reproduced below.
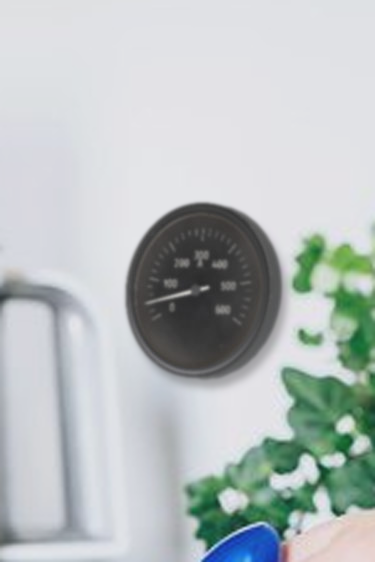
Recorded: A 40
